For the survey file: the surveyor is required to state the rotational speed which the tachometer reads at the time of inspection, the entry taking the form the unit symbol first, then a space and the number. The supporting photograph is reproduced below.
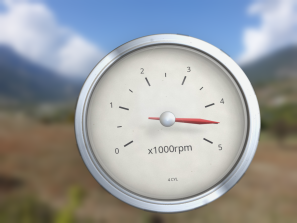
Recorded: rpm 4500
